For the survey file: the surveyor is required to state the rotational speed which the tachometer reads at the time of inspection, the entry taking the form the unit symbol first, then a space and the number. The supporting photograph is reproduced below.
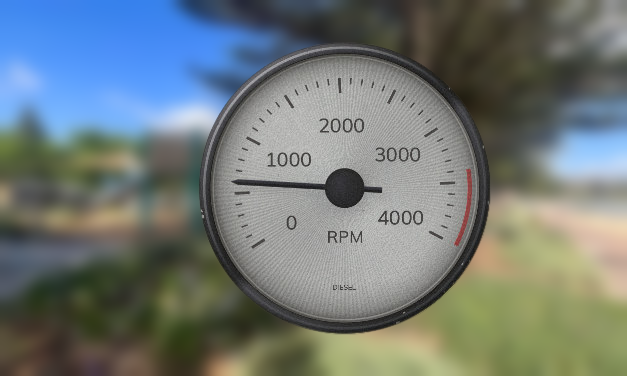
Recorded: rpm 600
